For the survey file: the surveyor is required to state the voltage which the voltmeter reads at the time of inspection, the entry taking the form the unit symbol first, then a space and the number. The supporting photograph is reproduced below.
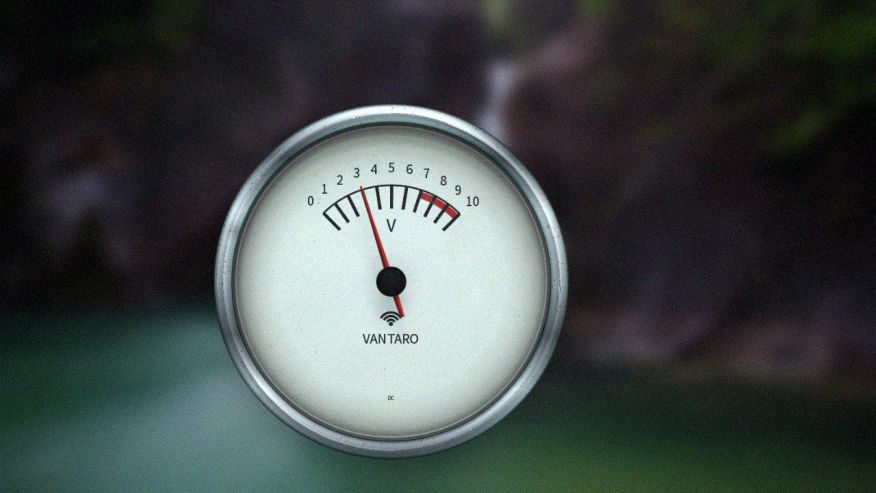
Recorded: V 3
